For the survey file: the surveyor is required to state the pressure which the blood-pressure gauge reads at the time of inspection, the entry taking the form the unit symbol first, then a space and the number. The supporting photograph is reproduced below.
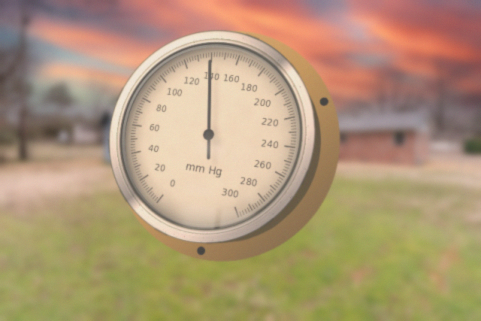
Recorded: mmHg 140
